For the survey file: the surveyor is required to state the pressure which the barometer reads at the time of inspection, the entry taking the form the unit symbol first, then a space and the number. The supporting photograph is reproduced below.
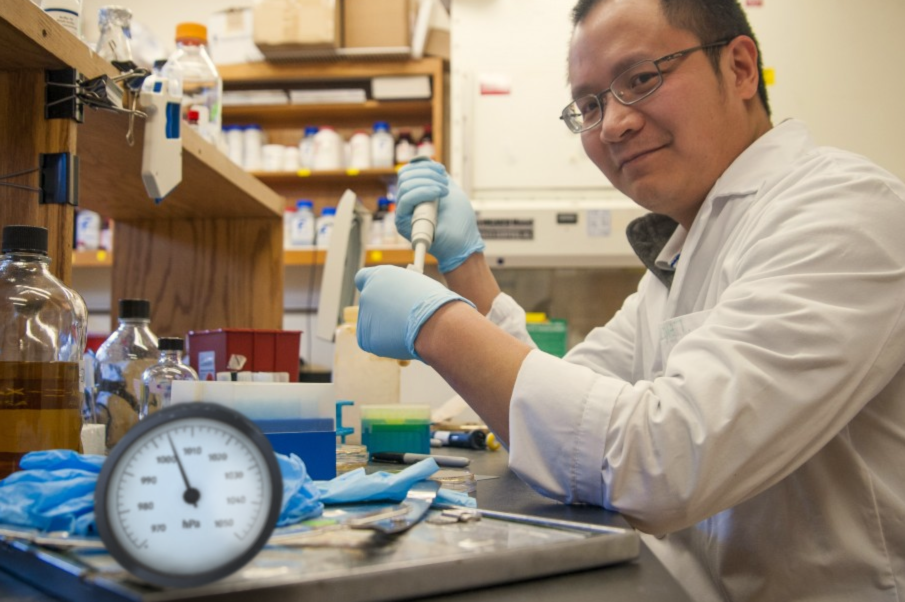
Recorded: hPa 1004
